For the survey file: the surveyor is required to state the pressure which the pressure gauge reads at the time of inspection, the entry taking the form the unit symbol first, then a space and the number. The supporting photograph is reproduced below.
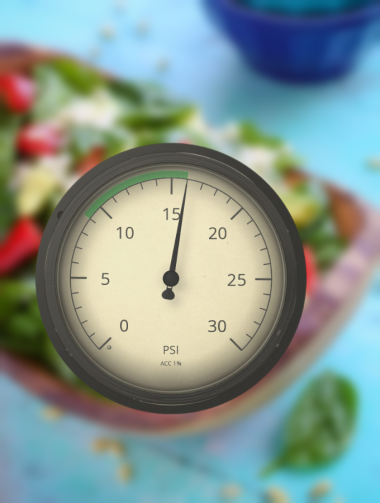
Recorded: psi 16
